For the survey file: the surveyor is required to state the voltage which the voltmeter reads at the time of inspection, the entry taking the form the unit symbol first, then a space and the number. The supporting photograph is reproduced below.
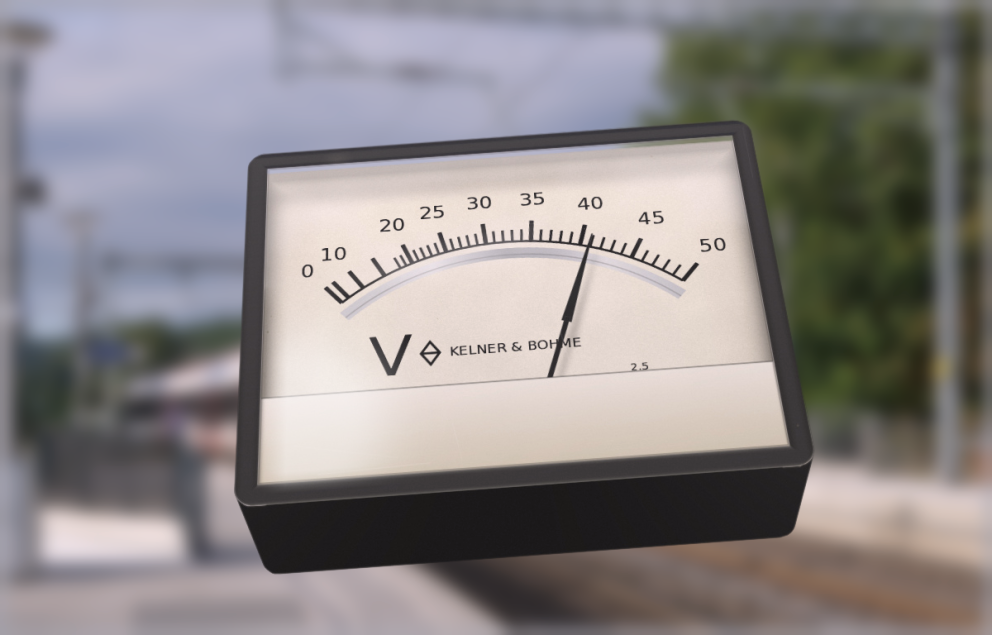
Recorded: V 41
